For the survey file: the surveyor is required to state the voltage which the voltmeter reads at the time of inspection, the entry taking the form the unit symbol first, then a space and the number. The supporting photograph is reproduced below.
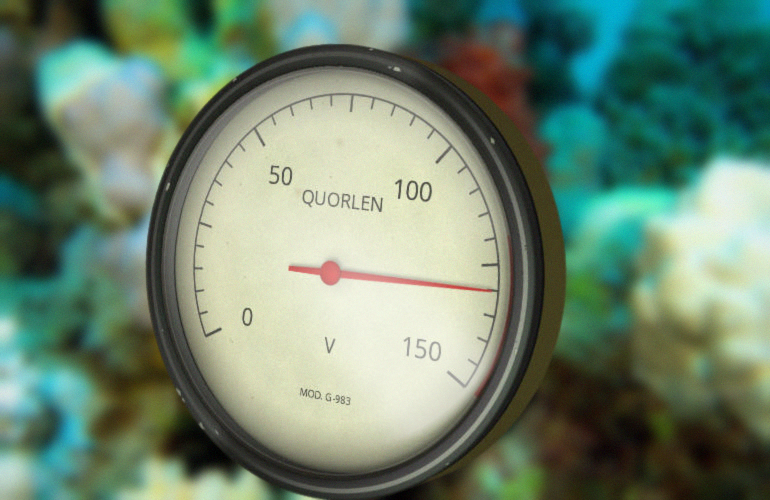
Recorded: V 130
